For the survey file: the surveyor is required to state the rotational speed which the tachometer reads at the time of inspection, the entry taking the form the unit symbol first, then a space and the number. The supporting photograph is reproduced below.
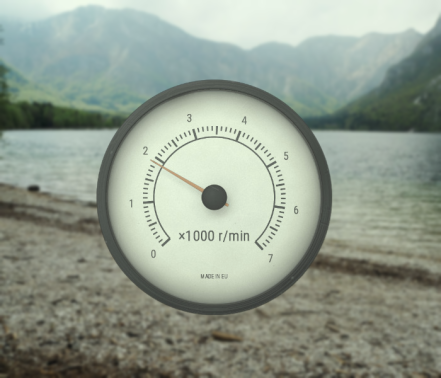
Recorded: rpm 1900
